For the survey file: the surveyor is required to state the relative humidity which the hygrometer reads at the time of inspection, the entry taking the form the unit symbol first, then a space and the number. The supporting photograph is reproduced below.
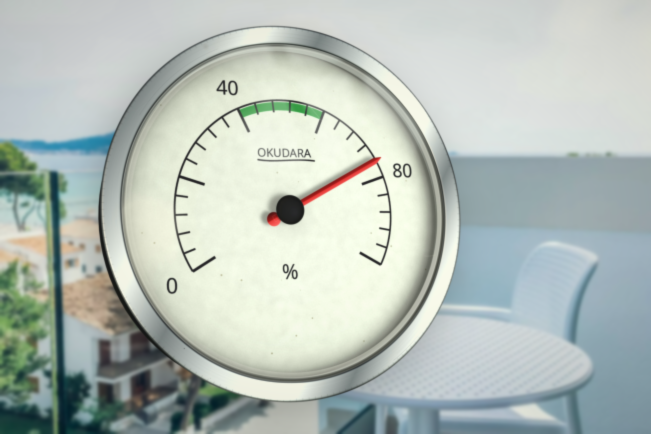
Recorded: % 76
